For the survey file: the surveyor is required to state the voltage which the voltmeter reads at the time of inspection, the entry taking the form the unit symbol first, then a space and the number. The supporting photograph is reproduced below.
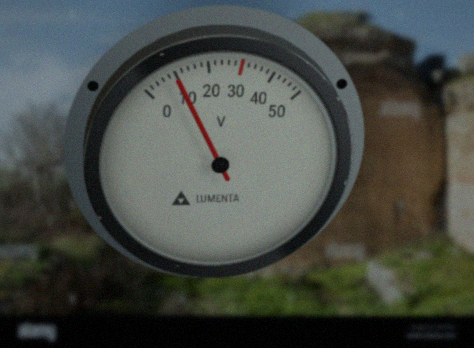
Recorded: V 10
